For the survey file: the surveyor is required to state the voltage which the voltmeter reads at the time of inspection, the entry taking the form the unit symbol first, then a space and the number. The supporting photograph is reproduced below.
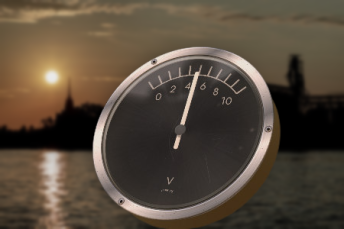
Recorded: V 5
